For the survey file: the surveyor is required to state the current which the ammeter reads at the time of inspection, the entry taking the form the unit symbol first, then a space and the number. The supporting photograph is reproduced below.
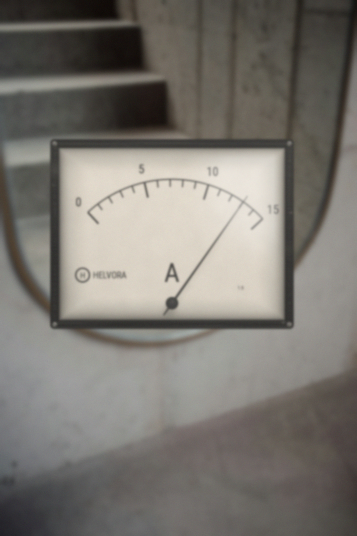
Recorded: A 13
